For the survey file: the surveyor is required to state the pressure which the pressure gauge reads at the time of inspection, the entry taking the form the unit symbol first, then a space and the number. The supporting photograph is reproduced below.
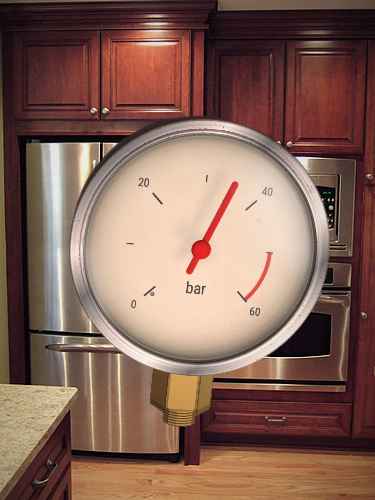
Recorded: bar 35
